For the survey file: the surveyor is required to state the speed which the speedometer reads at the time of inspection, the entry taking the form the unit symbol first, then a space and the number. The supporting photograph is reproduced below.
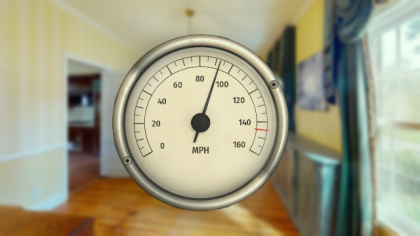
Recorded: mph 92.5
